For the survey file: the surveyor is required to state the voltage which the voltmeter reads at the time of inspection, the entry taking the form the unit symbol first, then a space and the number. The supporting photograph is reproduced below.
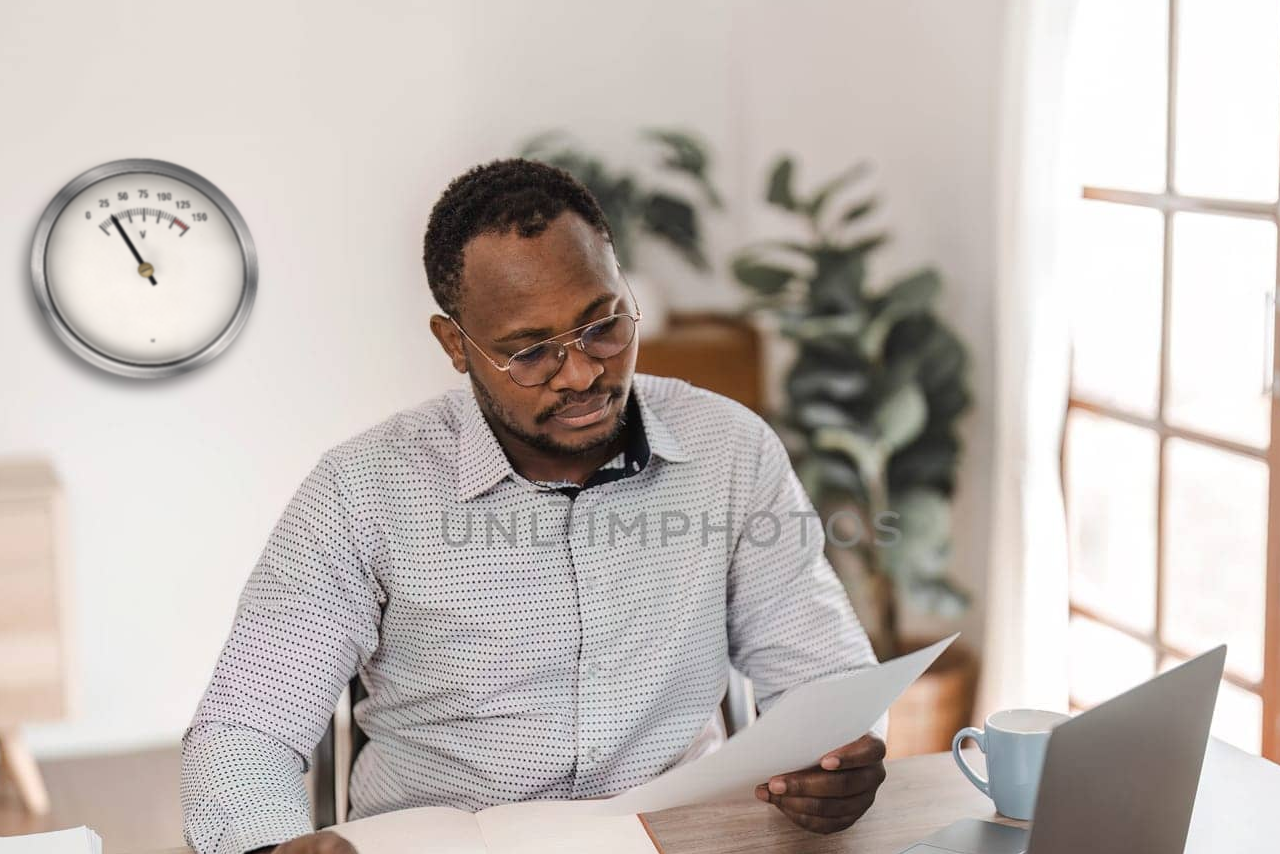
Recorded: V 25
